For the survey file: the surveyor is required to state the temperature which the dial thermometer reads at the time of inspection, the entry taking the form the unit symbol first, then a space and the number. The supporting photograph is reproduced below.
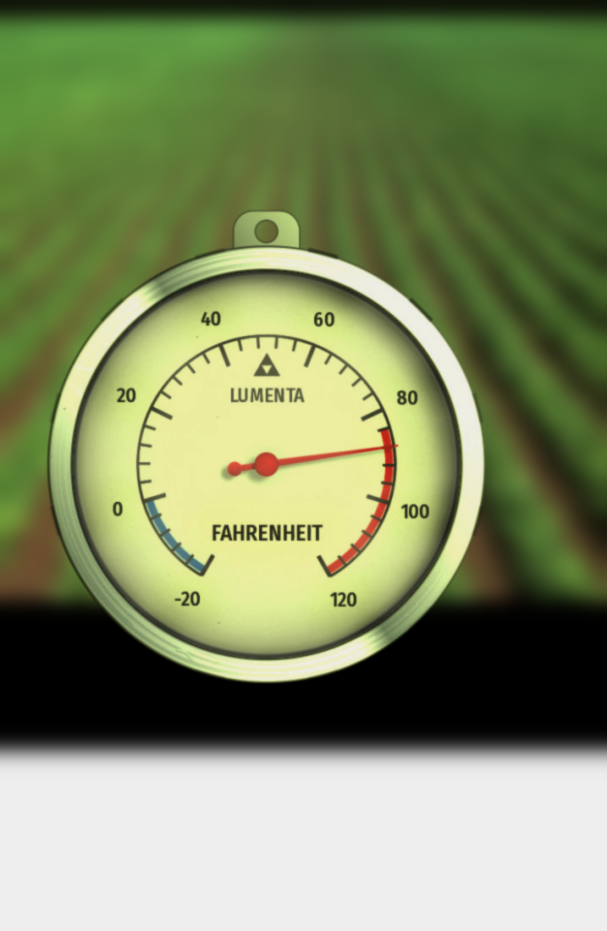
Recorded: °F 88
